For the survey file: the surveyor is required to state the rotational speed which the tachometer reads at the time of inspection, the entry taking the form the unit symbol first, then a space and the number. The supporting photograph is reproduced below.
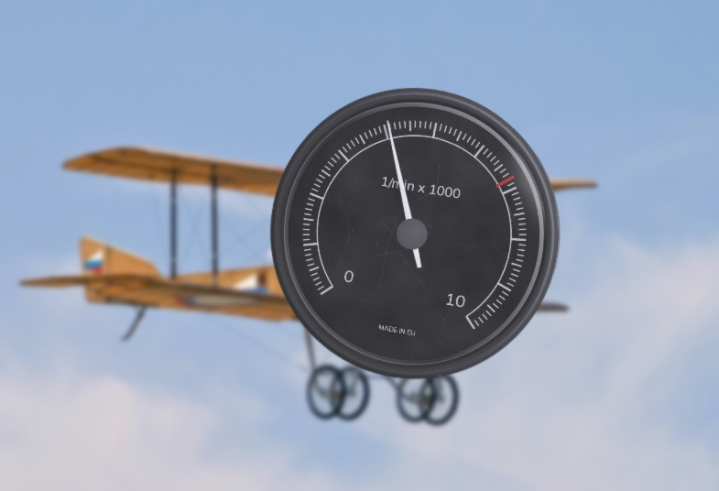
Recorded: rpm 4100
